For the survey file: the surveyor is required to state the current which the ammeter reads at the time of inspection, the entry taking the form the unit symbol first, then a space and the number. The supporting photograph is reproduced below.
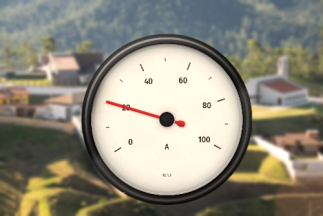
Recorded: A 20
